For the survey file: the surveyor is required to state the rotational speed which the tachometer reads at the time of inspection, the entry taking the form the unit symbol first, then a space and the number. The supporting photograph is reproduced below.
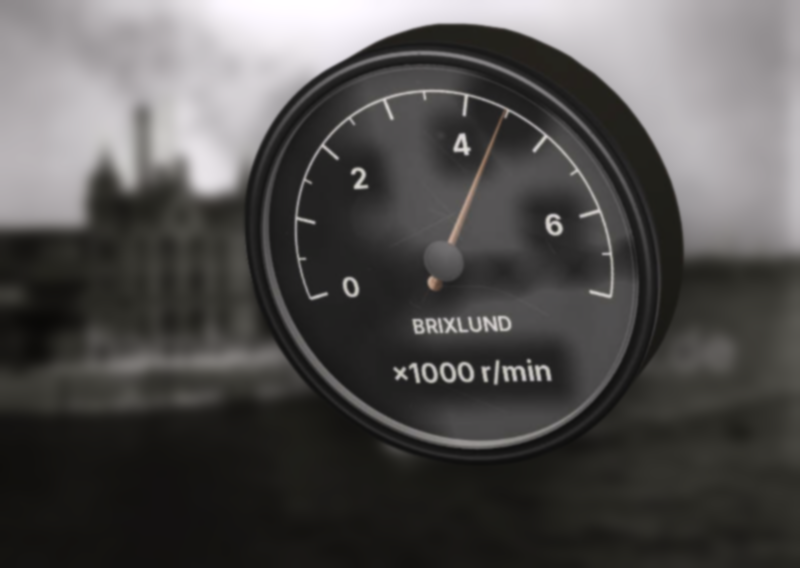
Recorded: rpm 4500
